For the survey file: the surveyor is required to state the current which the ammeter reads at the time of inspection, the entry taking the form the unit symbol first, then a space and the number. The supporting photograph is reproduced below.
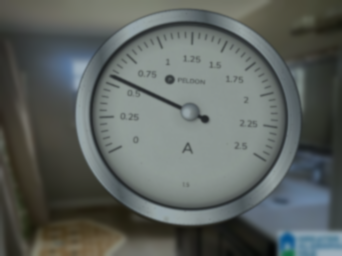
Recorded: A 0.55
